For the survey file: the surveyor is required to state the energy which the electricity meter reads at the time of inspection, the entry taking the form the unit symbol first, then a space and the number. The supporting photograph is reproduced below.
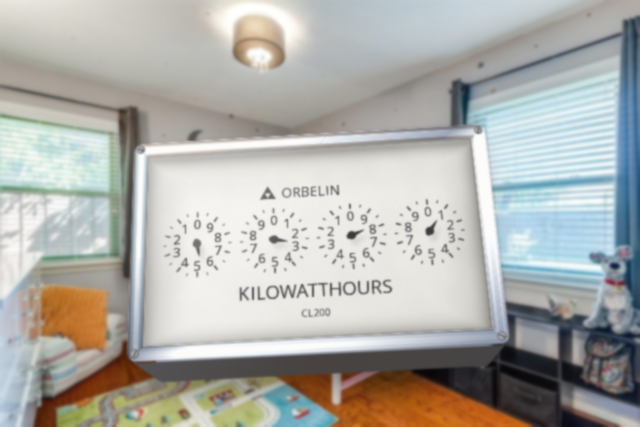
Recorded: kWh 5281
